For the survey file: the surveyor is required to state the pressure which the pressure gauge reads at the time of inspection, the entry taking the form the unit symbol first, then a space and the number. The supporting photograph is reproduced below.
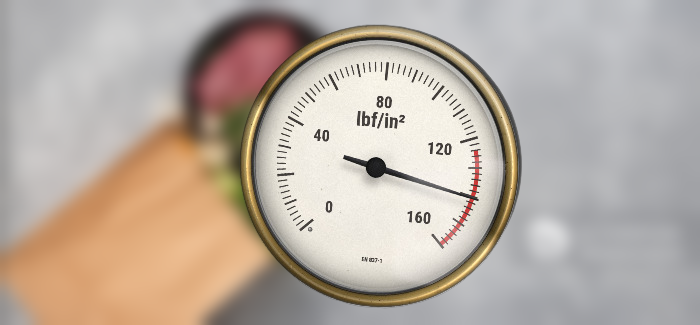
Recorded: psi 140
